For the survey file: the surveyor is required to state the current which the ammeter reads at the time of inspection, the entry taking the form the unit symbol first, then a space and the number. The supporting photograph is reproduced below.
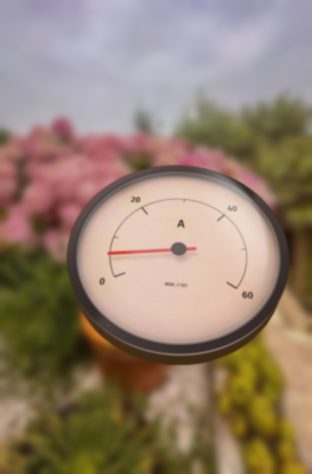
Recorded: A 5
